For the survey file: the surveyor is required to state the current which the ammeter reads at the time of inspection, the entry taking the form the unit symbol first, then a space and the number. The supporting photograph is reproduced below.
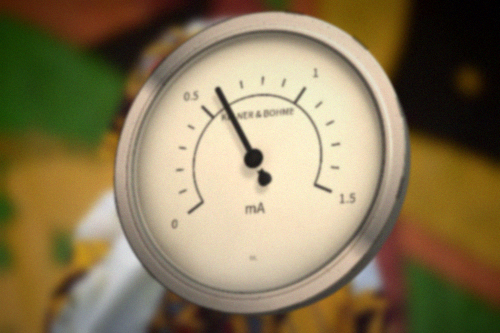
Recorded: mA 0.6
